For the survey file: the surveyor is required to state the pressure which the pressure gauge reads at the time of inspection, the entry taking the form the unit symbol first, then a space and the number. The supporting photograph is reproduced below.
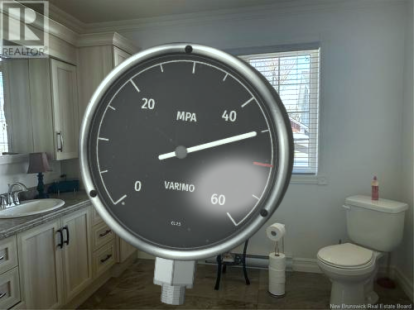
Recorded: MPa 45
